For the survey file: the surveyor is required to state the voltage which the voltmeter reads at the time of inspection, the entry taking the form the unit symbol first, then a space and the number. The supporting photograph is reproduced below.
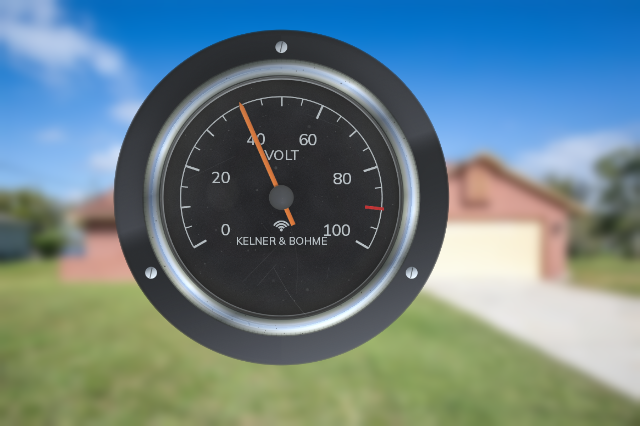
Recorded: V 40
